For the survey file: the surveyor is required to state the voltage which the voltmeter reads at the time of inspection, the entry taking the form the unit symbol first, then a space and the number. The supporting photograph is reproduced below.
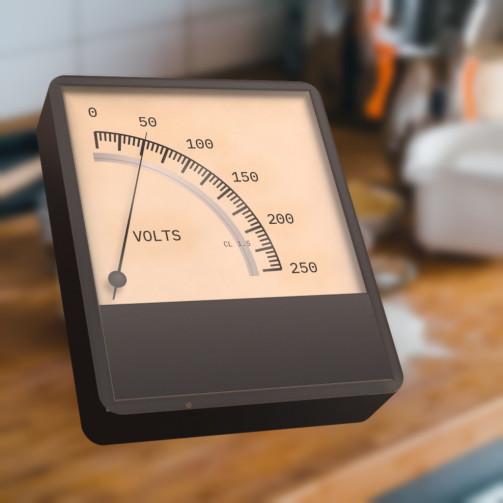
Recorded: V 50
